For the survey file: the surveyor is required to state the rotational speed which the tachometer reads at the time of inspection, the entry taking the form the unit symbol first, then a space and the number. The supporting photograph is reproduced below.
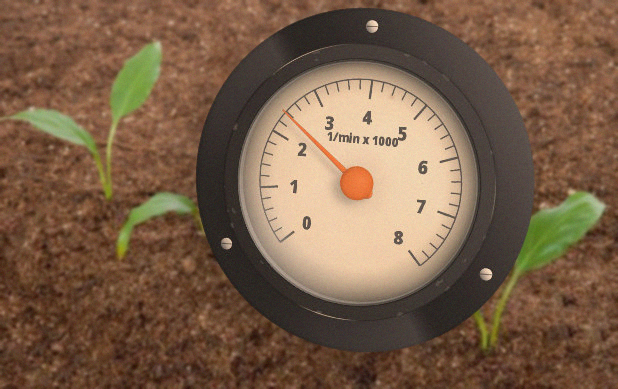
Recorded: rpm 2400
